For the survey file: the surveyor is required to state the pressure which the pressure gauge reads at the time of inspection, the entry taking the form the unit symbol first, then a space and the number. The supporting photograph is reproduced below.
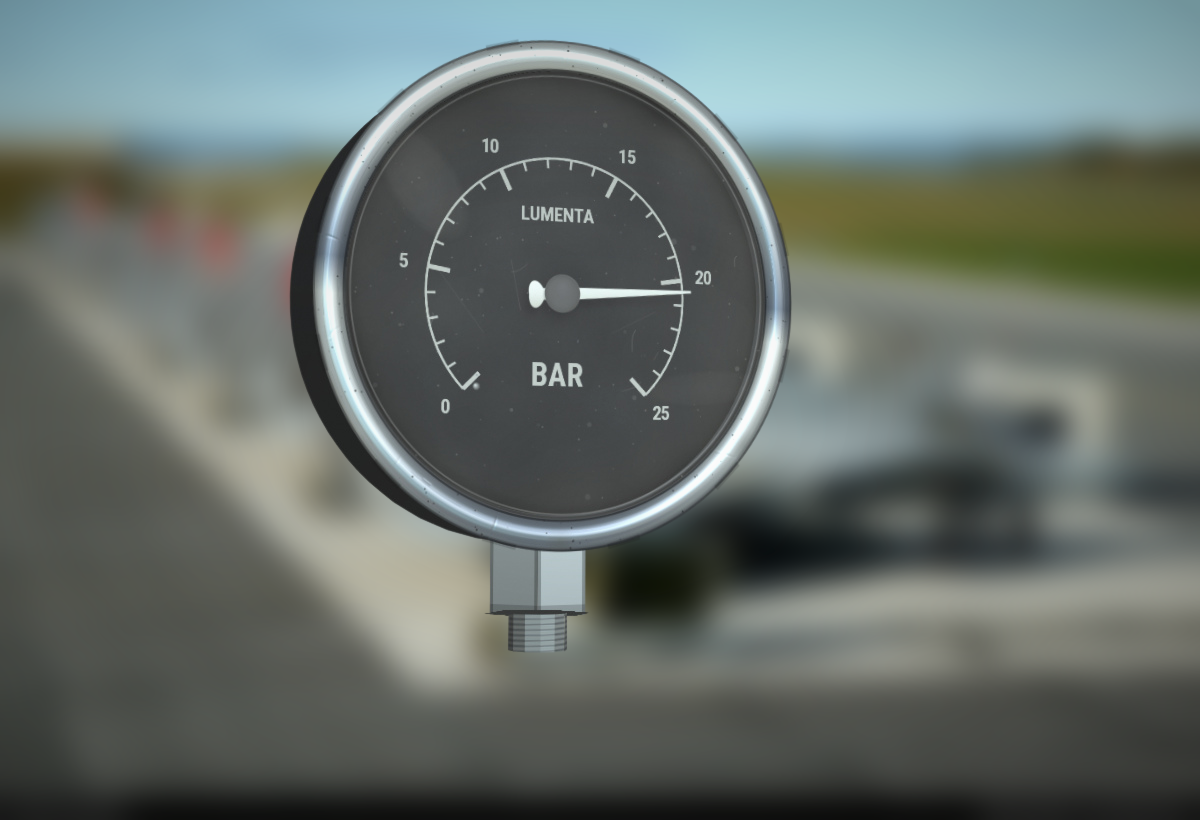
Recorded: bar 20.5
